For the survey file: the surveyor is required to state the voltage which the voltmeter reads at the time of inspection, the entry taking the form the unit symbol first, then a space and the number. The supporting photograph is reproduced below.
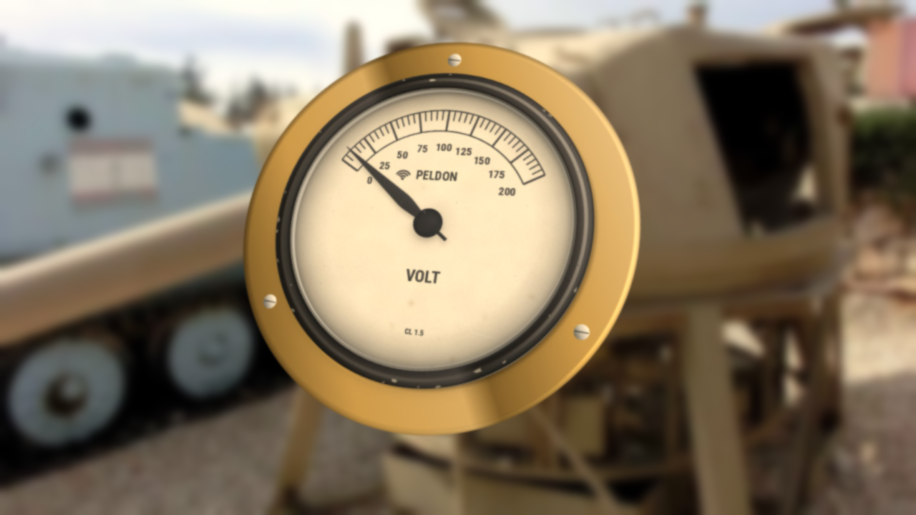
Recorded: V 10
